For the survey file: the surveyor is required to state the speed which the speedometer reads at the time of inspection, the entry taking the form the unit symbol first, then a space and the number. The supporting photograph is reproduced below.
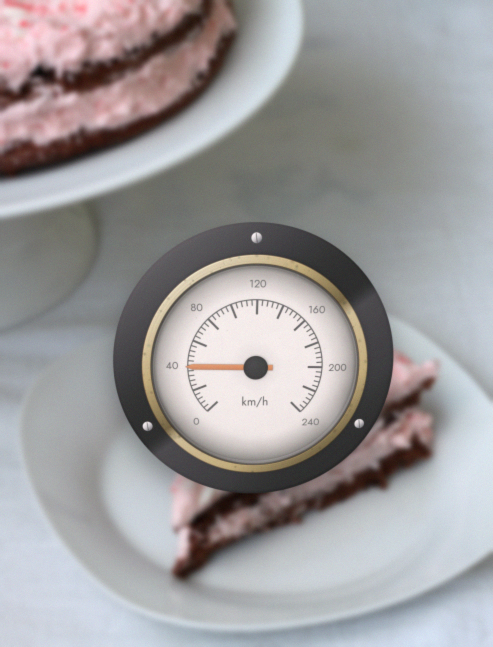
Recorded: km/h 40
